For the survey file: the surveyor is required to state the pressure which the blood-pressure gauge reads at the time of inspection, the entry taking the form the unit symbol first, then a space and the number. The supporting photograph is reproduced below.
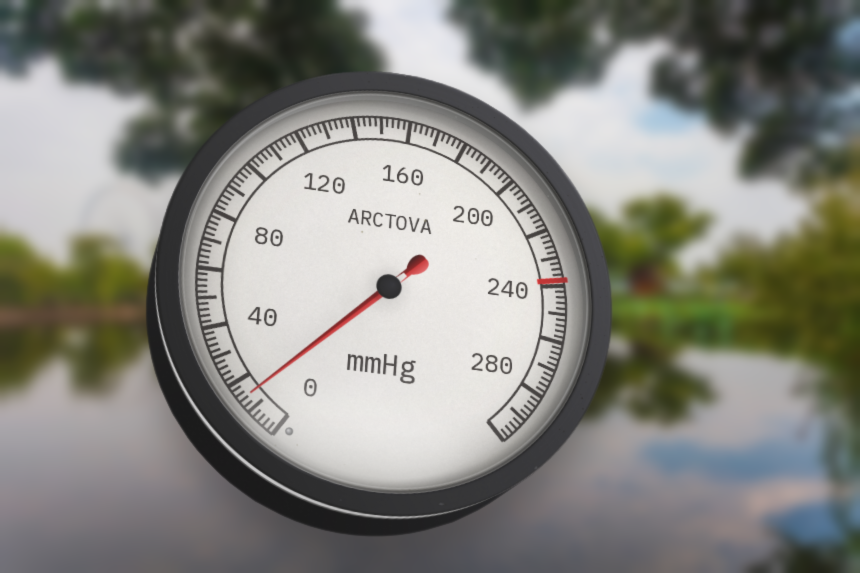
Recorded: mmHg 14
